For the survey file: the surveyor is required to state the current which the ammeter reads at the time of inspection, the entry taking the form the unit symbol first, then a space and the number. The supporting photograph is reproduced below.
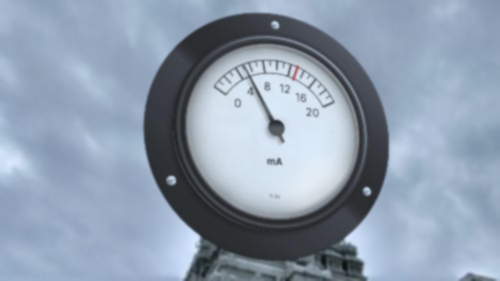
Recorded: mA 5
